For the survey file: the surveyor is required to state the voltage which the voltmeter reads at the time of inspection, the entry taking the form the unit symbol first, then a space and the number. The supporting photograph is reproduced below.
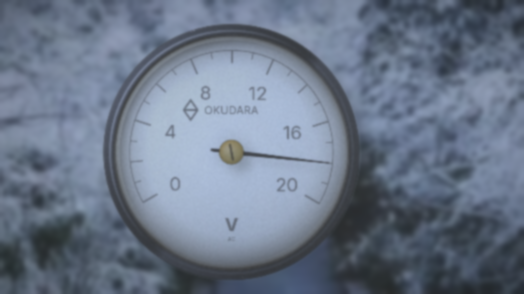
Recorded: V 18
